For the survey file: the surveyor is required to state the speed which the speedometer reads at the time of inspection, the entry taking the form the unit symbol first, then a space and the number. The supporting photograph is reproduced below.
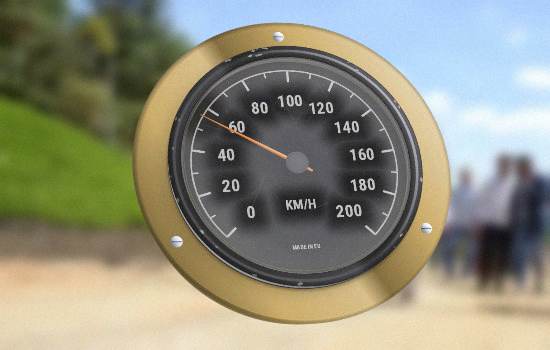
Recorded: km/h 55
